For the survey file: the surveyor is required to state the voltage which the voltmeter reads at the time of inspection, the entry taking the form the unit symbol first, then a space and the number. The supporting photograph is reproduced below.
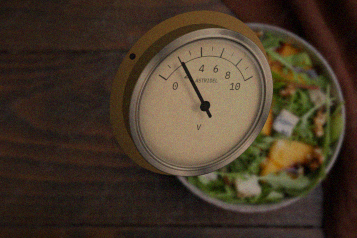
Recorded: V 2
